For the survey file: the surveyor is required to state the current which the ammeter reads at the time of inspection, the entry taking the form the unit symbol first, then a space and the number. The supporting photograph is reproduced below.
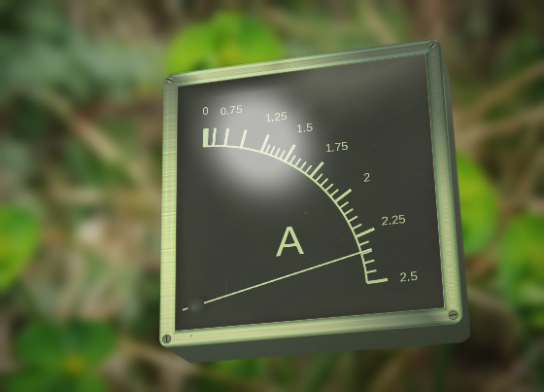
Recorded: A 2.35
